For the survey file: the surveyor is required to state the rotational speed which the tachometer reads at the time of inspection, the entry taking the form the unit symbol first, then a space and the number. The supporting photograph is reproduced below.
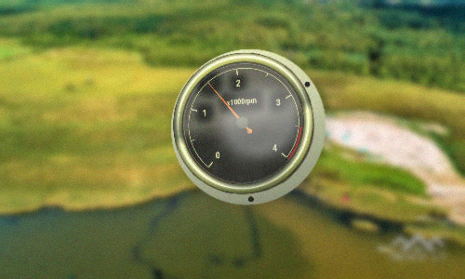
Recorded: rpm 1500
